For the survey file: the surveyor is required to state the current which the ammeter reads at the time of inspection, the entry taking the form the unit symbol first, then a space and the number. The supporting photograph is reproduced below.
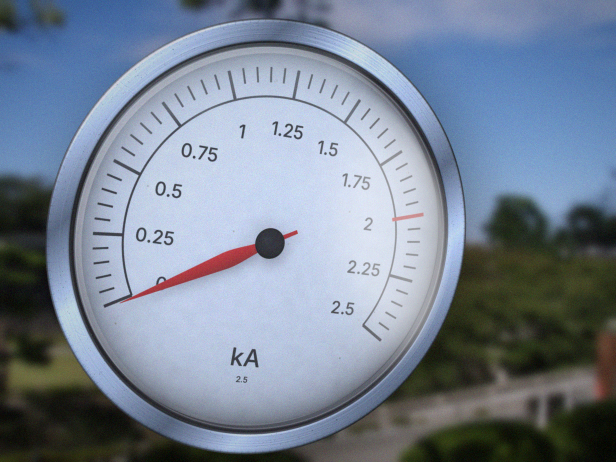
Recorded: kA 0
